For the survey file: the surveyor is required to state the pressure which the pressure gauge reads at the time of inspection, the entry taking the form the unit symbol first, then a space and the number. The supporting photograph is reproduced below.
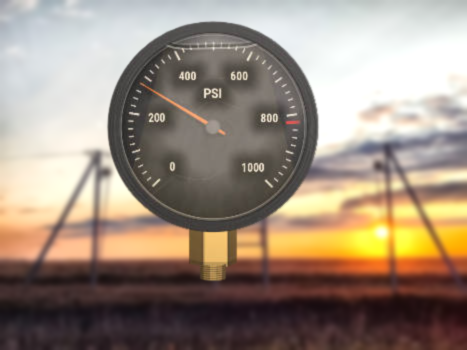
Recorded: psi 280
